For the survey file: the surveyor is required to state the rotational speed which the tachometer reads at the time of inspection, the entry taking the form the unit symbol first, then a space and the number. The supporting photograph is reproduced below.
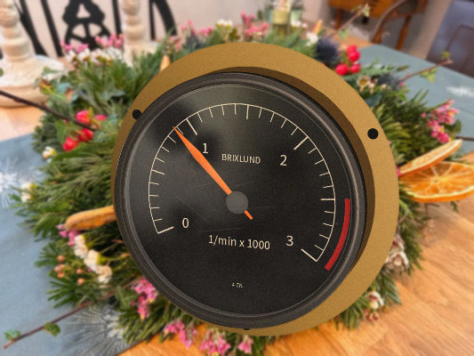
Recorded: rpm 900
